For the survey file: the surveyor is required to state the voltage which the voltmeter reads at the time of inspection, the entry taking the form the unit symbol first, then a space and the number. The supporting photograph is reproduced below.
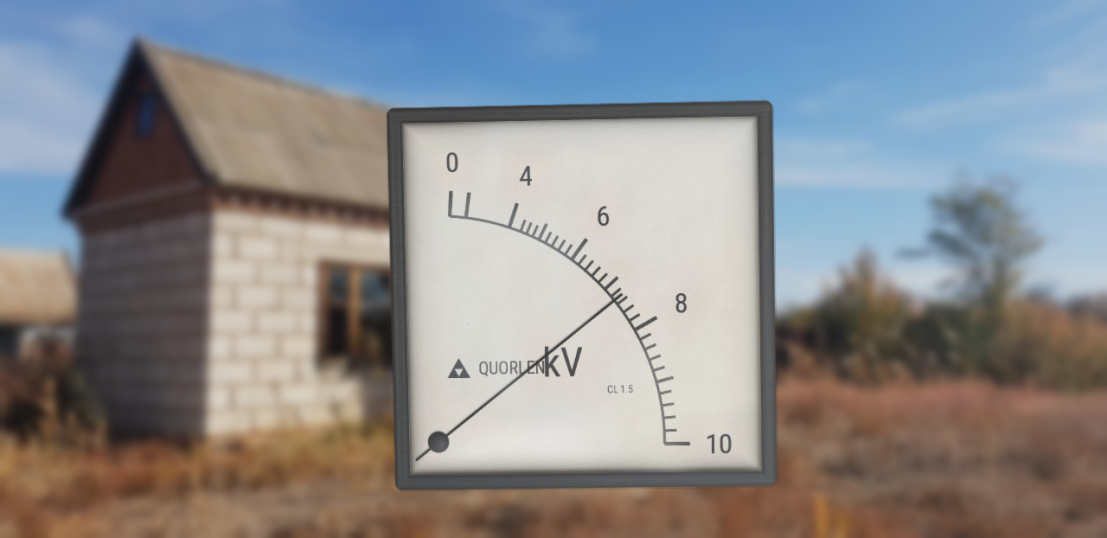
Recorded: kV 7.3
